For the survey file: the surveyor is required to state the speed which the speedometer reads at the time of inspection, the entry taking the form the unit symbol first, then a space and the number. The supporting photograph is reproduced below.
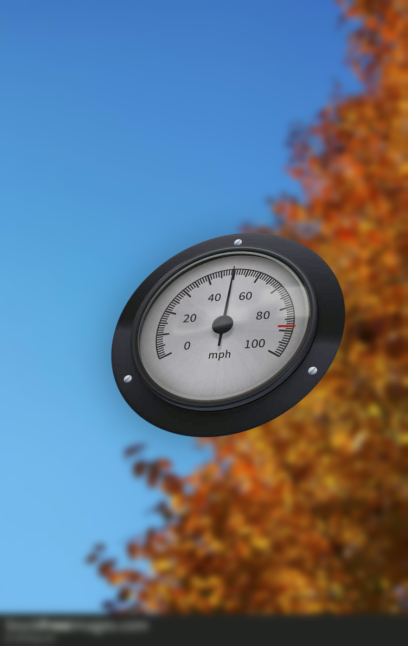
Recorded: mph 50
